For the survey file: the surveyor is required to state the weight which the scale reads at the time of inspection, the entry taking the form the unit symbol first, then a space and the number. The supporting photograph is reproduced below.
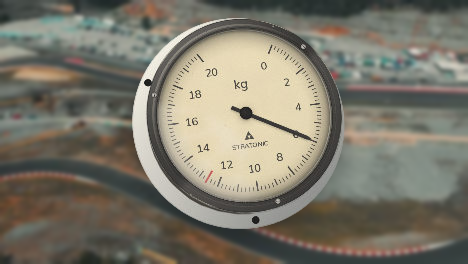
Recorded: kg 6
